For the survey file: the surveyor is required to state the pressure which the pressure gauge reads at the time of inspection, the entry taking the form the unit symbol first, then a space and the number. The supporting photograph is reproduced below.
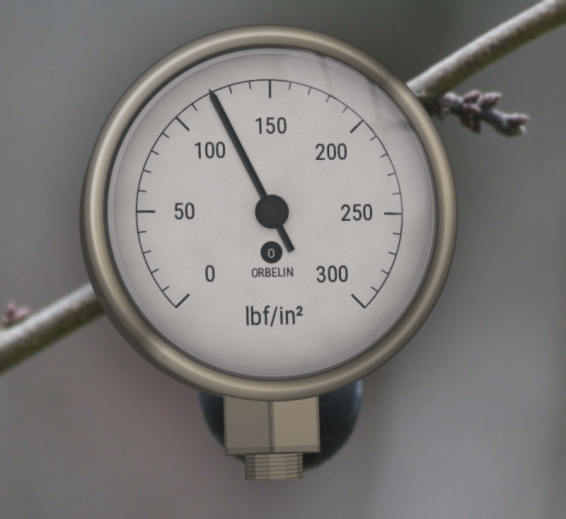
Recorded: psi 120
